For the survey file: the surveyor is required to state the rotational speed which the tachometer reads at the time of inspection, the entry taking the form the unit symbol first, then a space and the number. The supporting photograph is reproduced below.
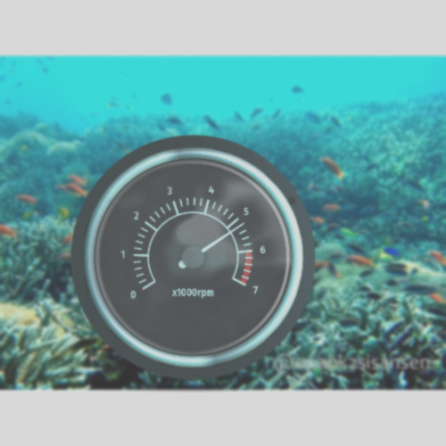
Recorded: rpm 5200
